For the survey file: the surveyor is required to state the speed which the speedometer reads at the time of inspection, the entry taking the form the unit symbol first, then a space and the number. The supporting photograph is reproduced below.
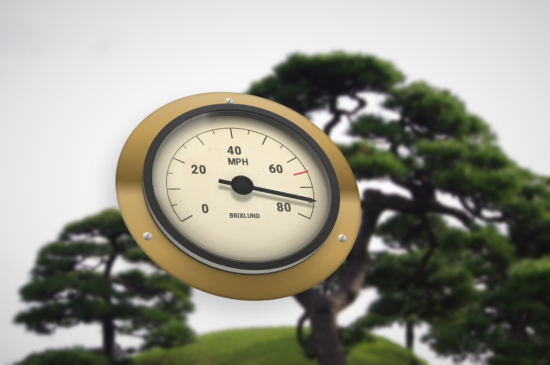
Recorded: mph 75
